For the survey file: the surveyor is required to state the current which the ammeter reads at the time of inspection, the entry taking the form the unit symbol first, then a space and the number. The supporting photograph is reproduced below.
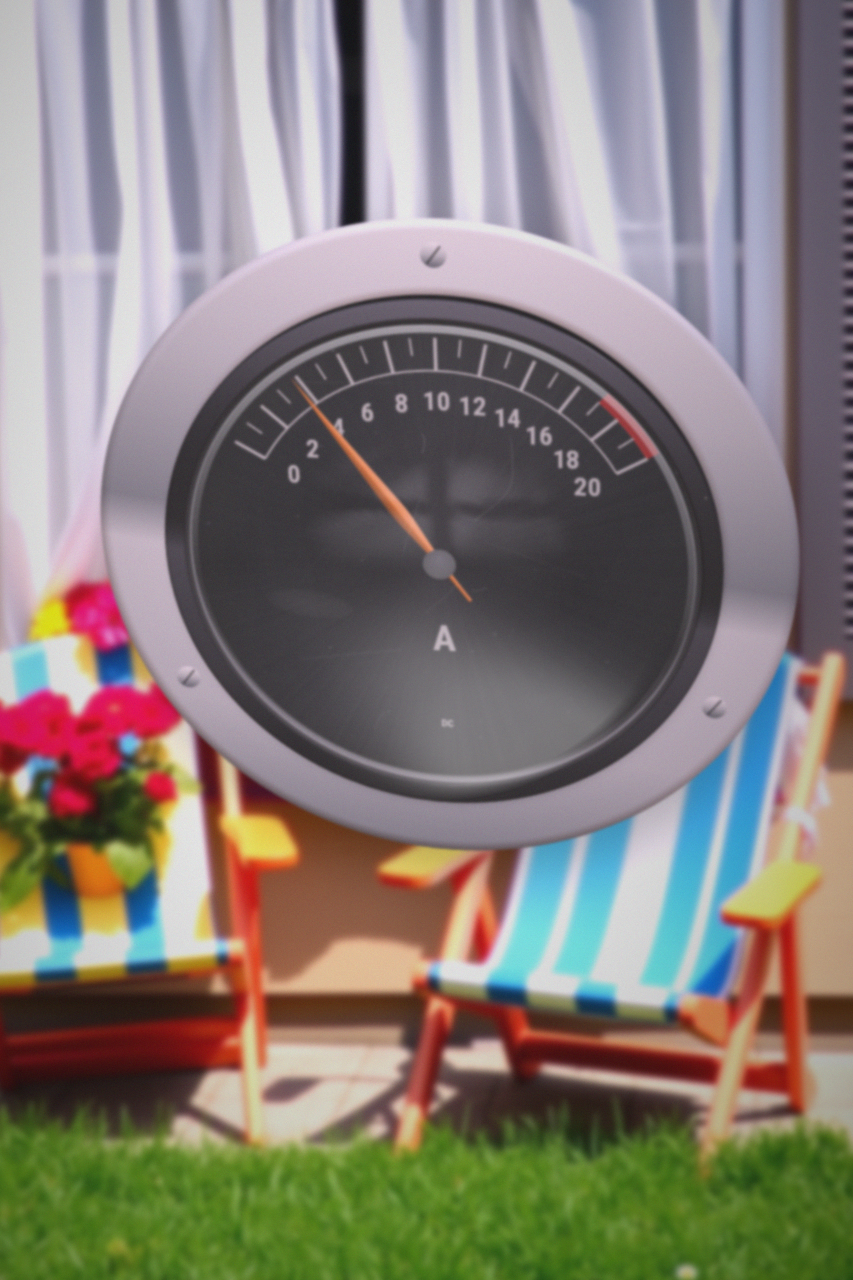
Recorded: A 4
